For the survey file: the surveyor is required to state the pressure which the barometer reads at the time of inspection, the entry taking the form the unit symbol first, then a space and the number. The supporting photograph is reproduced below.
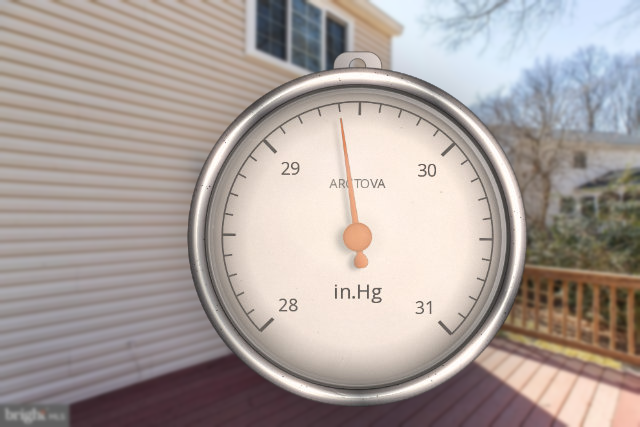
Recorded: inHg 29.4
